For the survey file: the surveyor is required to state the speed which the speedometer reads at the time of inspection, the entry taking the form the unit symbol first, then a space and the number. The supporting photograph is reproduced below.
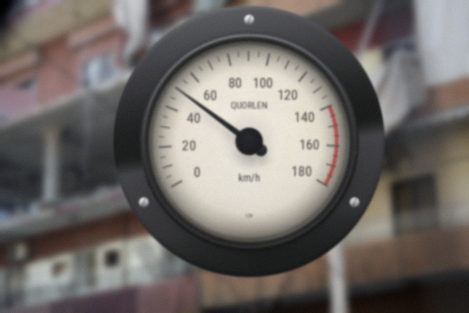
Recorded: km/h 50
